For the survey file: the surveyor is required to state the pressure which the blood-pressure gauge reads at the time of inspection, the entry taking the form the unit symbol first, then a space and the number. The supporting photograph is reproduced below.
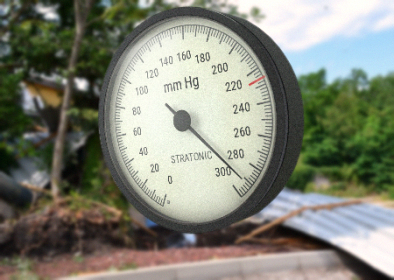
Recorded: mmHg 290
